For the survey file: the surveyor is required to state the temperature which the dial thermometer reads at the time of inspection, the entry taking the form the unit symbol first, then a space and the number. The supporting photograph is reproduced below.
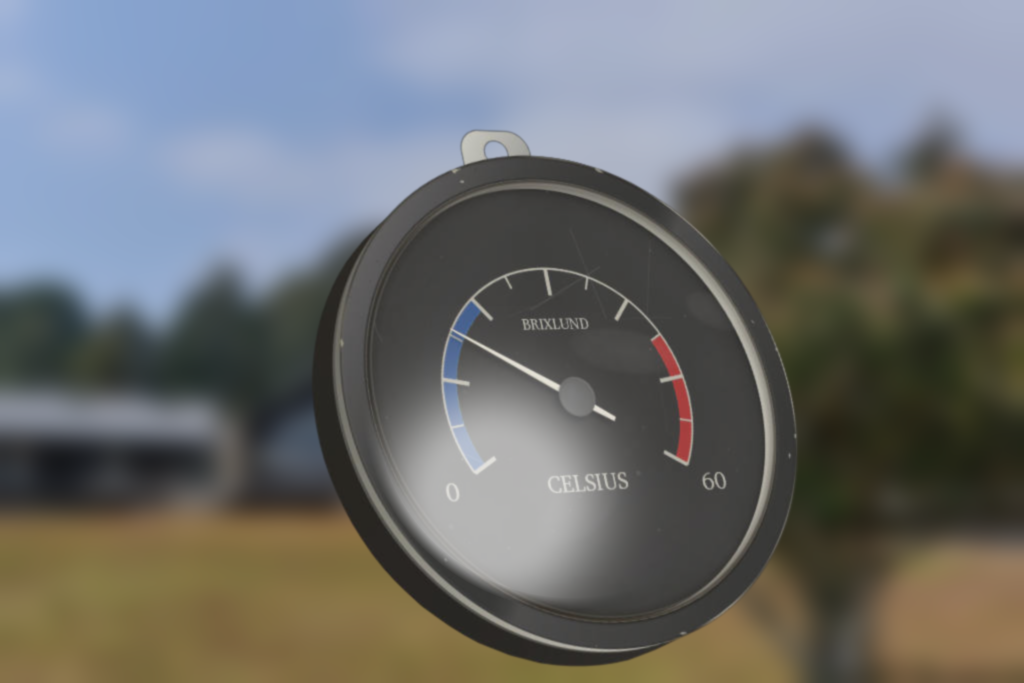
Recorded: °C 15
